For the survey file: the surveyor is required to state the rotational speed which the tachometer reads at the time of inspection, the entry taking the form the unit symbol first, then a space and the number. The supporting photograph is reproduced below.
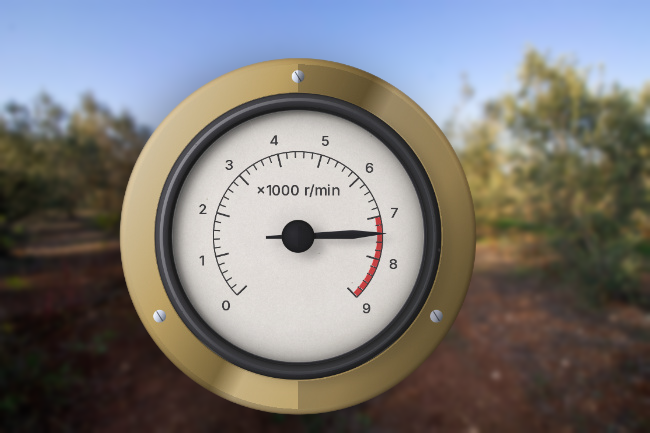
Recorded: rpm 7400
